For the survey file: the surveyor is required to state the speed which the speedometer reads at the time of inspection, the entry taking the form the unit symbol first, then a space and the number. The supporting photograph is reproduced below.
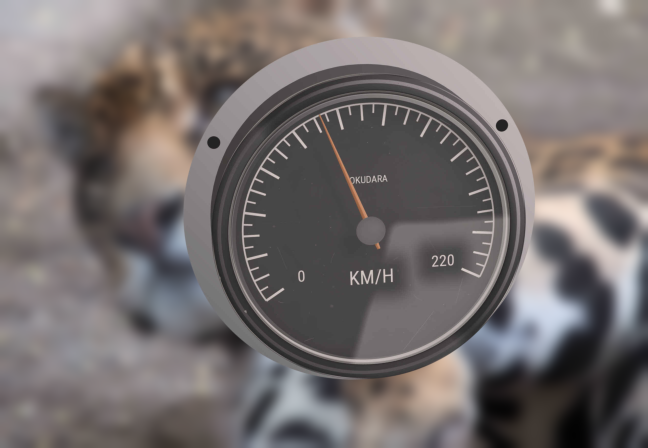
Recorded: km/h 92.5
